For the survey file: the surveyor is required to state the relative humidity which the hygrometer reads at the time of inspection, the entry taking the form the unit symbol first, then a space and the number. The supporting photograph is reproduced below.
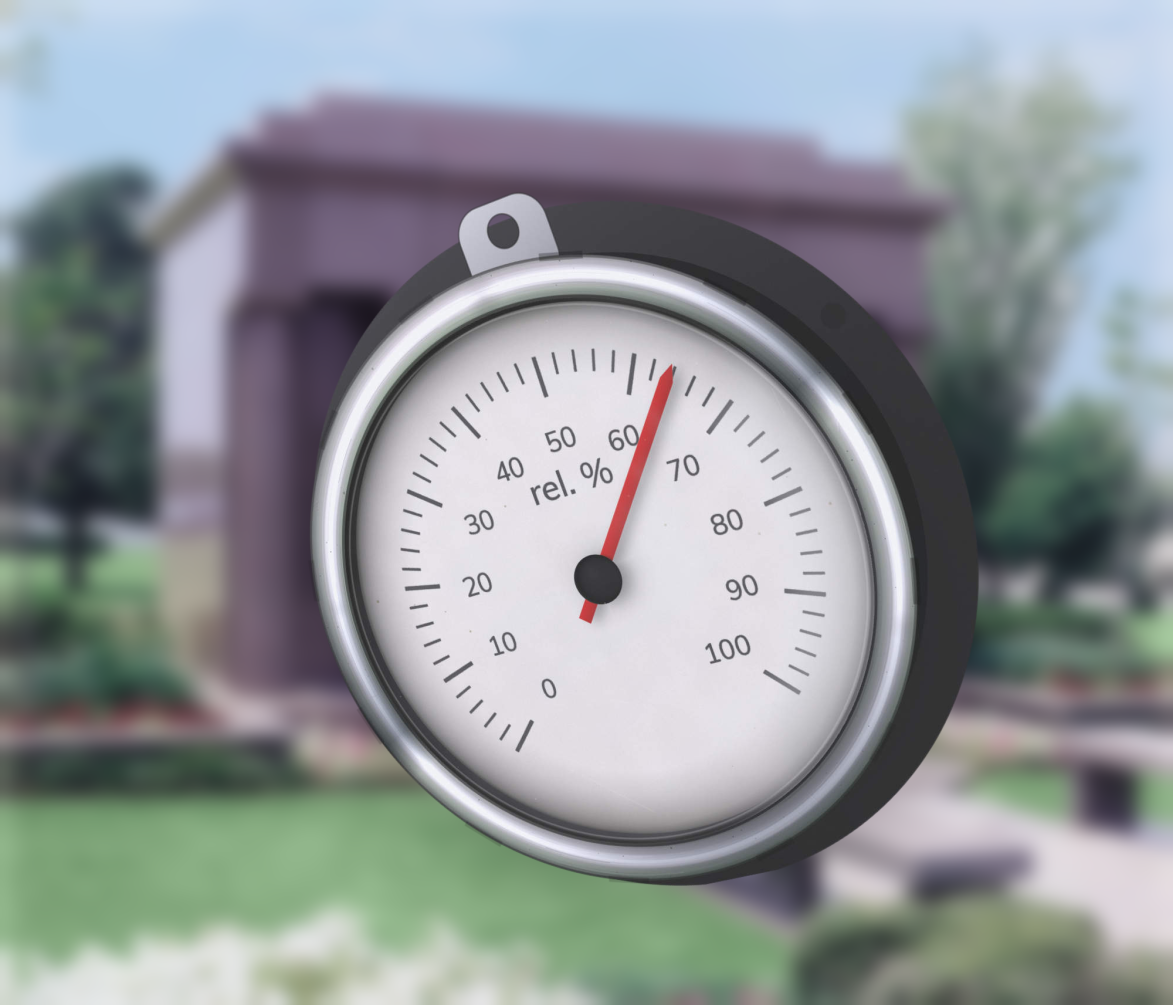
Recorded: % 64
